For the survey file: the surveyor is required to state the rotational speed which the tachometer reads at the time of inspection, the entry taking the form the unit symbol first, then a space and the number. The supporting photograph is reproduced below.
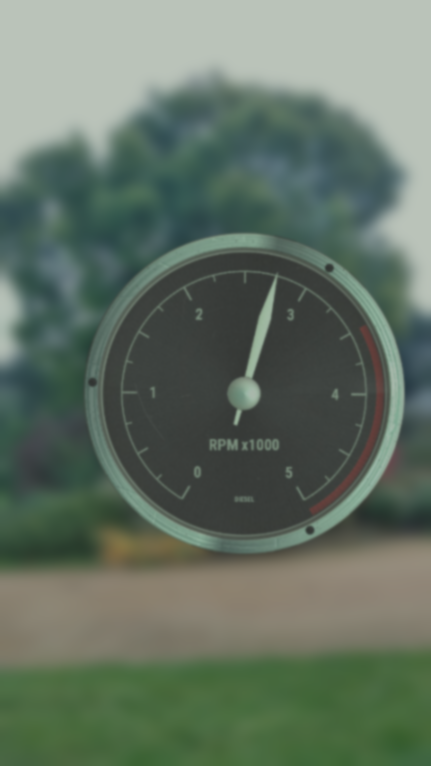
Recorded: rpm 2750
